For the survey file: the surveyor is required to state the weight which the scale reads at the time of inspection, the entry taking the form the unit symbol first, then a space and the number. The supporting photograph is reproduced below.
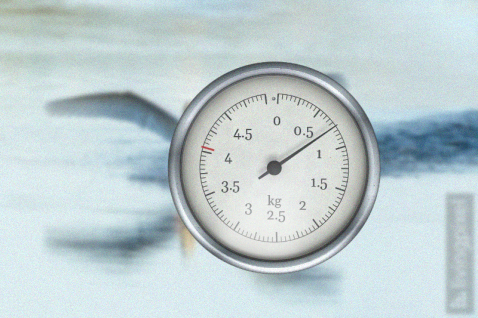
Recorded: kg 0.75
